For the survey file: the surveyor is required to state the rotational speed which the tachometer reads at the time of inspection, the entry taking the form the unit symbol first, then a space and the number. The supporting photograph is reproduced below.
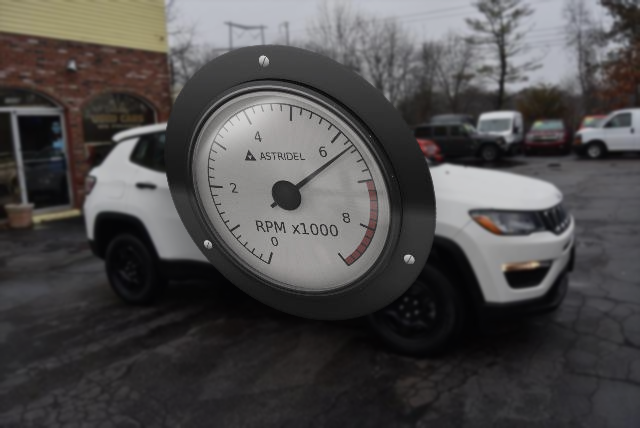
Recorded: rpm 6300
